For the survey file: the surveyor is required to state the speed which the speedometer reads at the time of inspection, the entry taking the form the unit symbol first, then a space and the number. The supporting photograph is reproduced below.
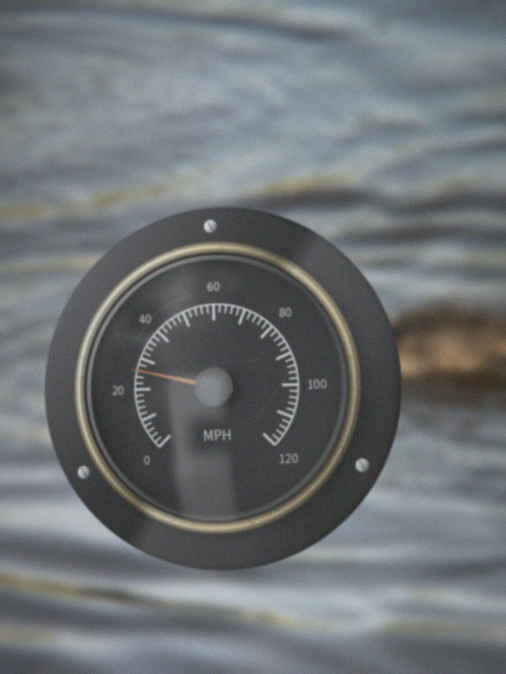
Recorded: mph 26
